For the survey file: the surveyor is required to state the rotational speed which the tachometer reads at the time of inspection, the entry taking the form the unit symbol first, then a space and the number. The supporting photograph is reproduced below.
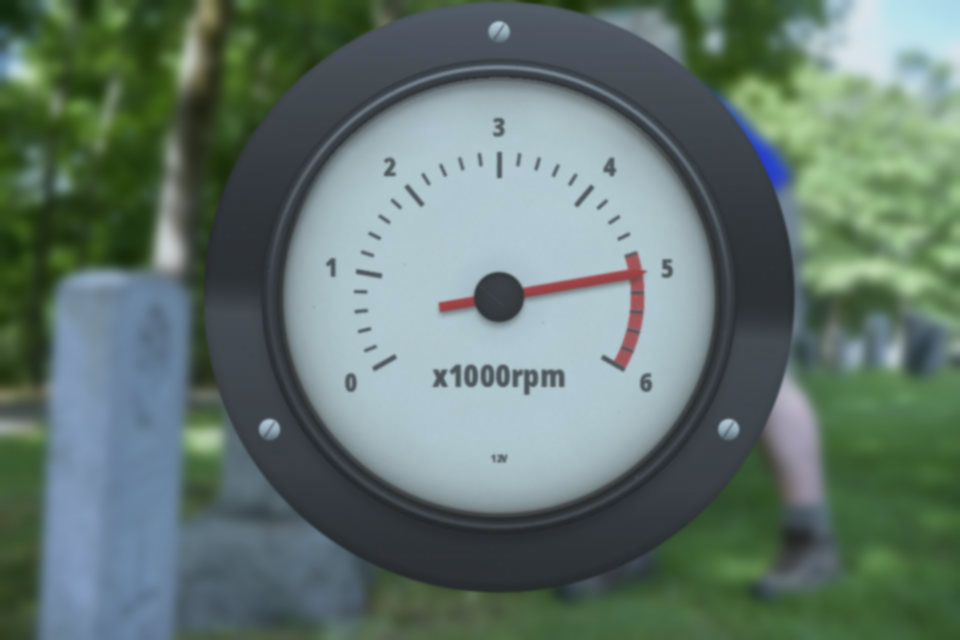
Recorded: rpm 5000
